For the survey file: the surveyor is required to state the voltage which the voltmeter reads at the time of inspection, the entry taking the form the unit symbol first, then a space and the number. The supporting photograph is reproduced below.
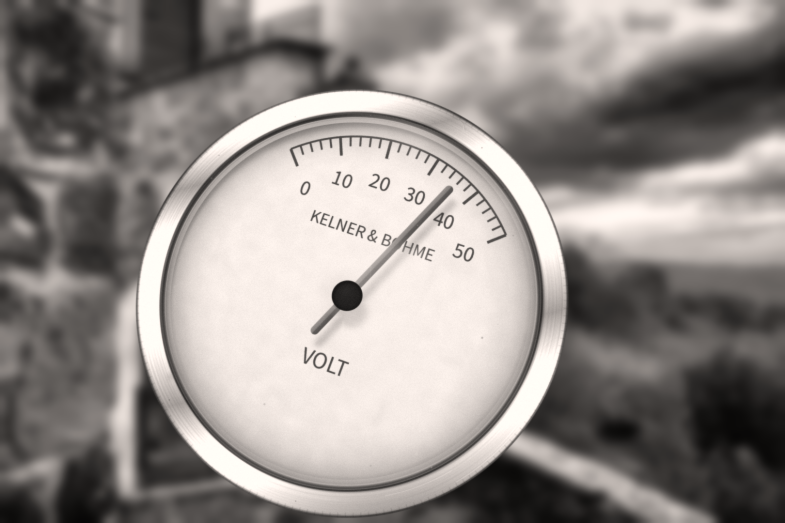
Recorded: V 36
